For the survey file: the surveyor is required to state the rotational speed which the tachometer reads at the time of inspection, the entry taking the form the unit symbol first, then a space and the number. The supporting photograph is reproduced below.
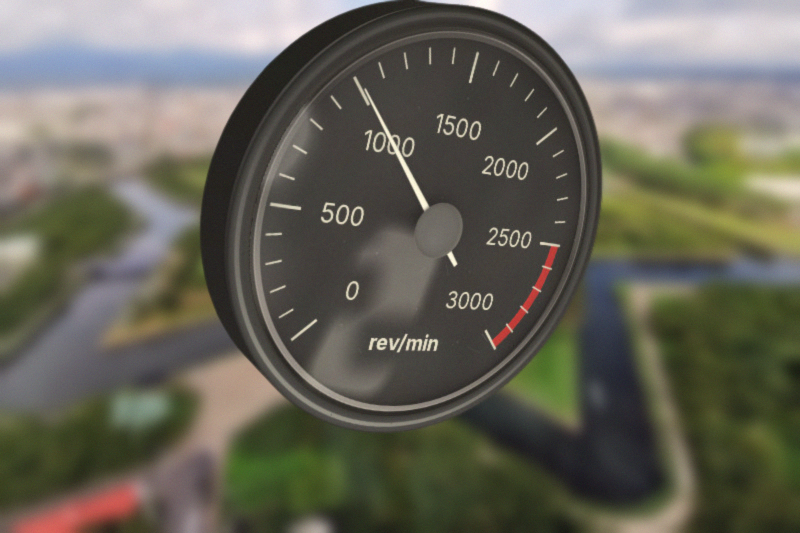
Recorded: rpm 1000
